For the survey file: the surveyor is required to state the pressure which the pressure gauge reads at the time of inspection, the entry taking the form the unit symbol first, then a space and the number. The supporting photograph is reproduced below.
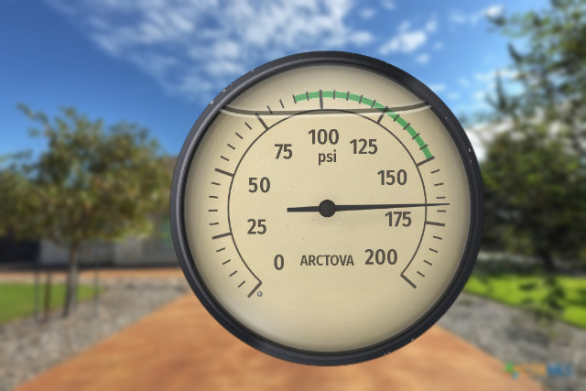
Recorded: psi 167.5
